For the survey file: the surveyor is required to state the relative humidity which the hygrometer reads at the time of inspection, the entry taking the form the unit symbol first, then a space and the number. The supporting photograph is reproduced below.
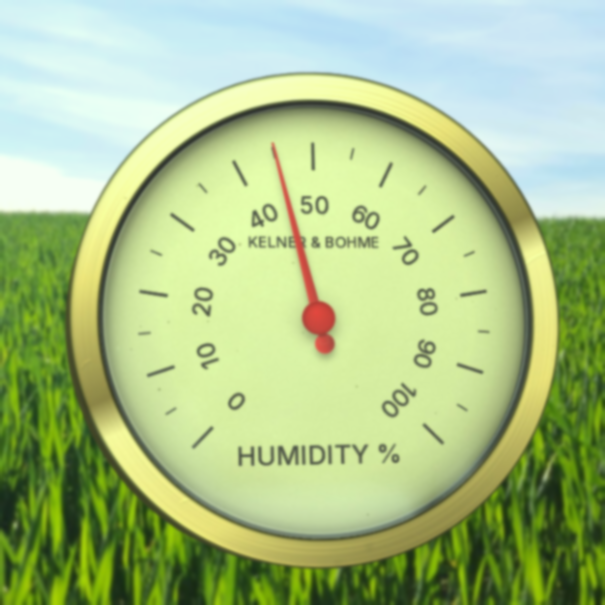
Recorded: % 45
